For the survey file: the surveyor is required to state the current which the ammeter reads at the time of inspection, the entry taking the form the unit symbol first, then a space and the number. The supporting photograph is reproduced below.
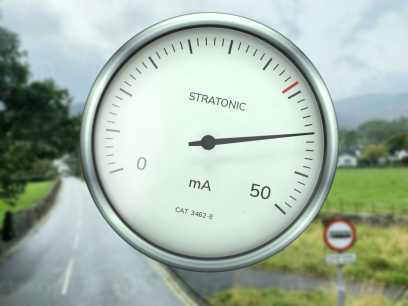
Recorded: mA 40
